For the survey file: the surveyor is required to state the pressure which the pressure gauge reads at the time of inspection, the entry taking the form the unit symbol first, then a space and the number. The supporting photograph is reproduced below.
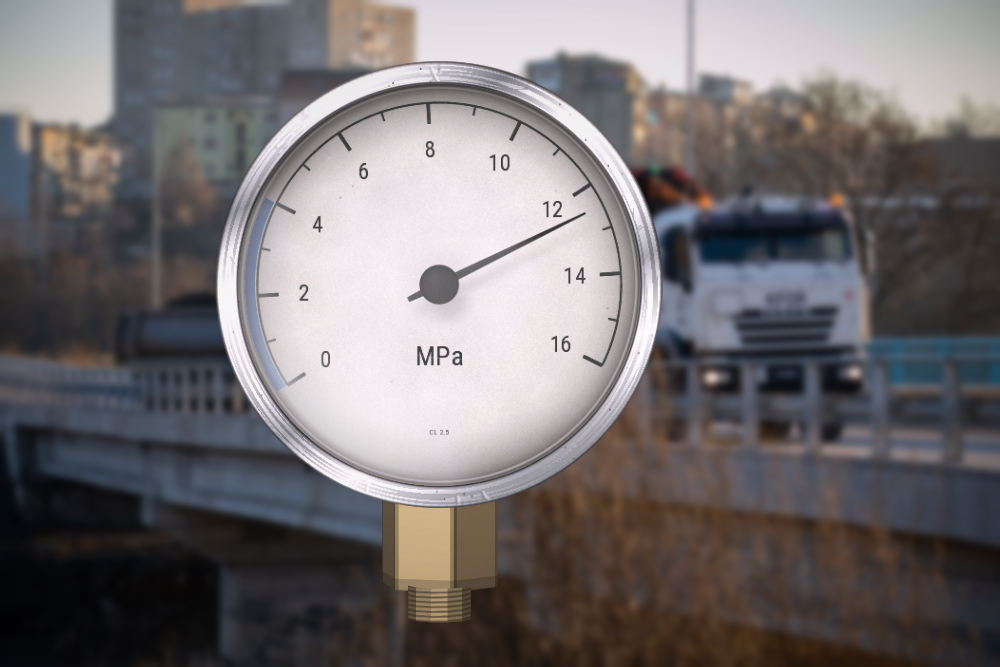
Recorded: MPa 12.5
